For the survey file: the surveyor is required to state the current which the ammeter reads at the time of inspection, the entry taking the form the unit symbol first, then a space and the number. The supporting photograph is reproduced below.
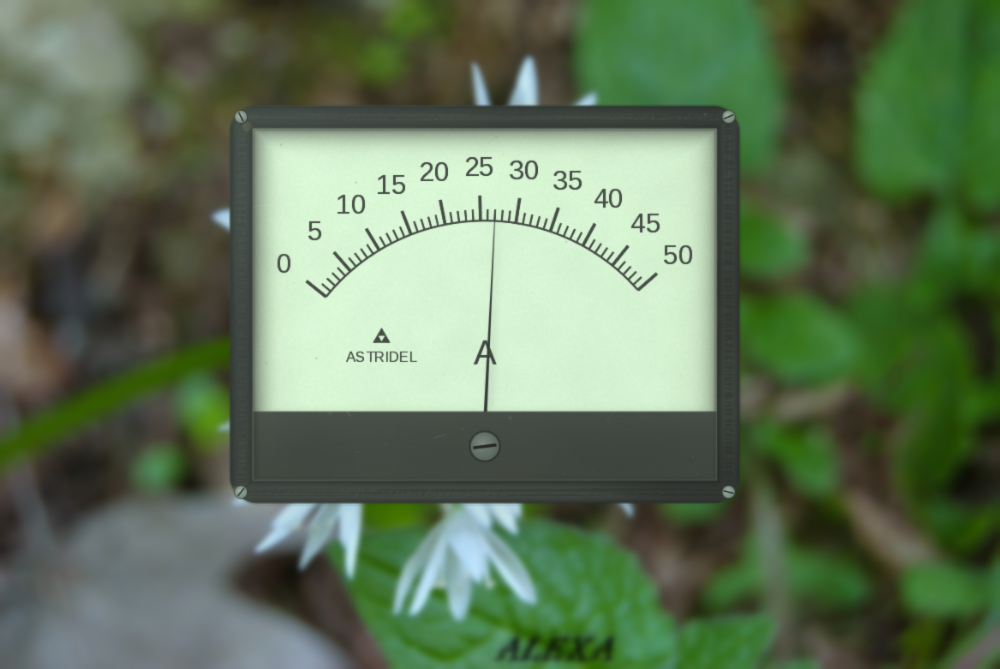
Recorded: A 27
